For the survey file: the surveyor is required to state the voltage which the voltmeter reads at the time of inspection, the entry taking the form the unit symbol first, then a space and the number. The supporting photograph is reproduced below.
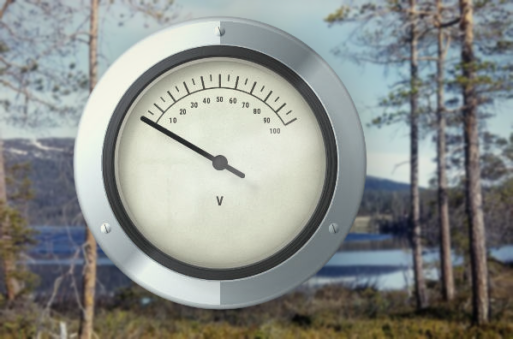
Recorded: V 0
